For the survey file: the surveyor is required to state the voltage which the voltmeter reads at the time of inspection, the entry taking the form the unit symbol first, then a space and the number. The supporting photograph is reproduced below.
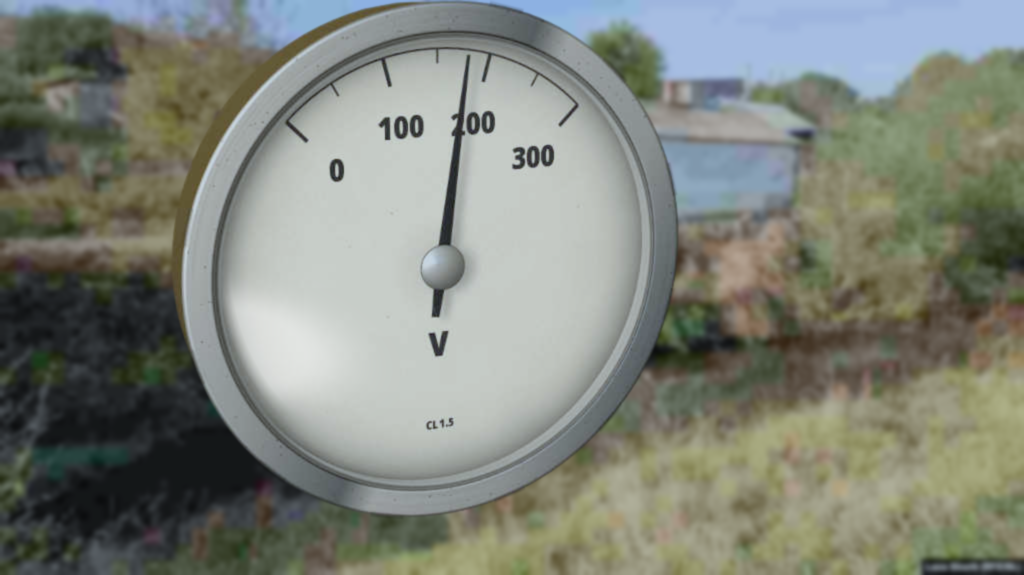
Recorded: V 175
